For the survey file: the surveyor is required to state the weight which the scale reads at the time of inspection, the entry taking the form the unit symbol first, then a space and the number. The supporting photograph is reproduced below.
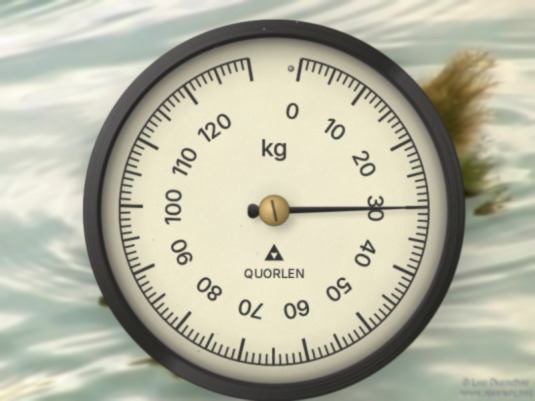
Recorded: kg 30
